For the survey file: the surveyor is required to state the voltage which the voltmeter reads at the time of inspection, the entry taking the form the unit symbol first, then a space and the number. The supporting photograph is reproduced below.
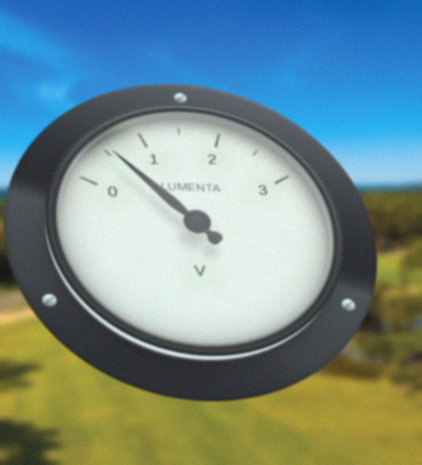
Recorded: V 0.5
